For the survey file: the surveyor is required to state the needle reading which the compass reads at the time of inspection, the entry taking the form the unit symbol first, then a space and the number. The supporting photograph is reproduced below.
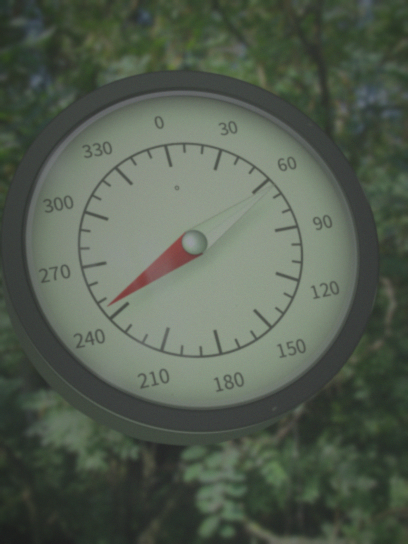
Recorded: ° 245
